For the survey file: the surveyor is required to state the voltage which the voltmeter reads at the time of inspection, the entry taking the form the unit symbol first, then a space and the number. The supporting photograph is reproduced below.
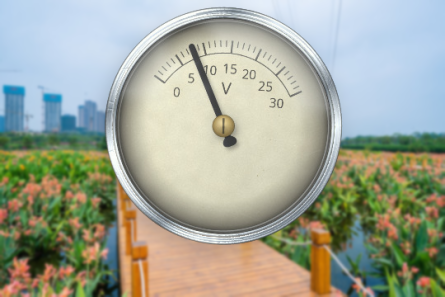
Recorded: V 8
